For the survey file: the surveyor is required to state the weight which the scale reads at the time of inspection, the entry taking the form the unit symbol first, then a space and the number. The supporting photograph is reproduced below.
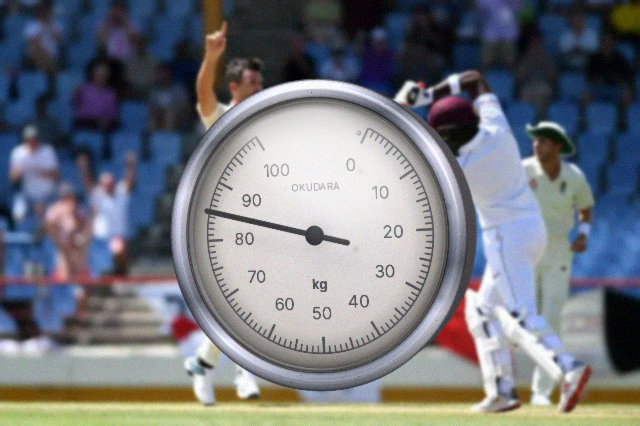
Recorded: kg 85
